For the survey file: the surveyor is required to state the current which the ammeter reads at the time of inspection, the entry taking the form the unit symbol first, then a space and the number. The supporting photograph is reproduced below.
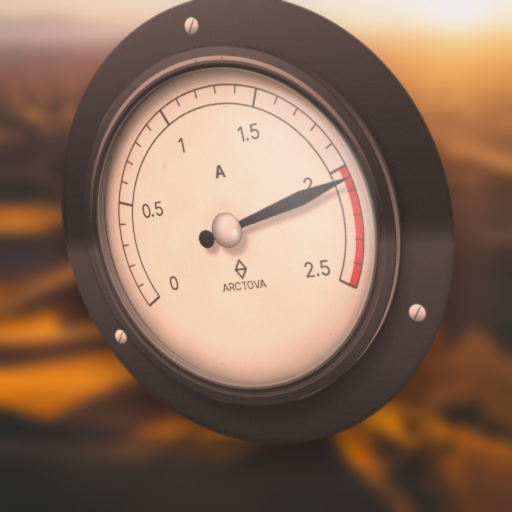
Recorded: A 2.05
